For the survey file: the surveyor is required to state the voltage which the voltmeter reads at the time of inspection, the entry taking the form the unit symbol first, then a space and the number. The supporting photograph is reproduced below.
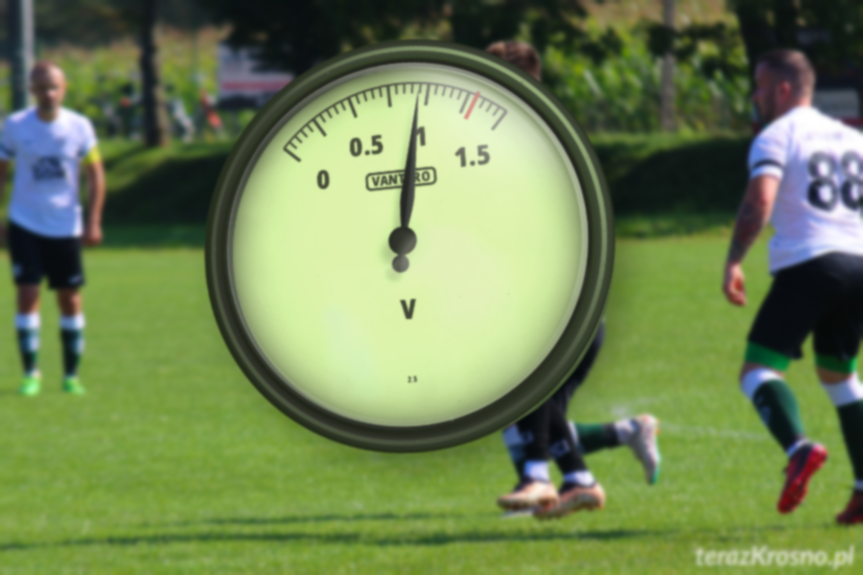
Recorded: V 0.95
